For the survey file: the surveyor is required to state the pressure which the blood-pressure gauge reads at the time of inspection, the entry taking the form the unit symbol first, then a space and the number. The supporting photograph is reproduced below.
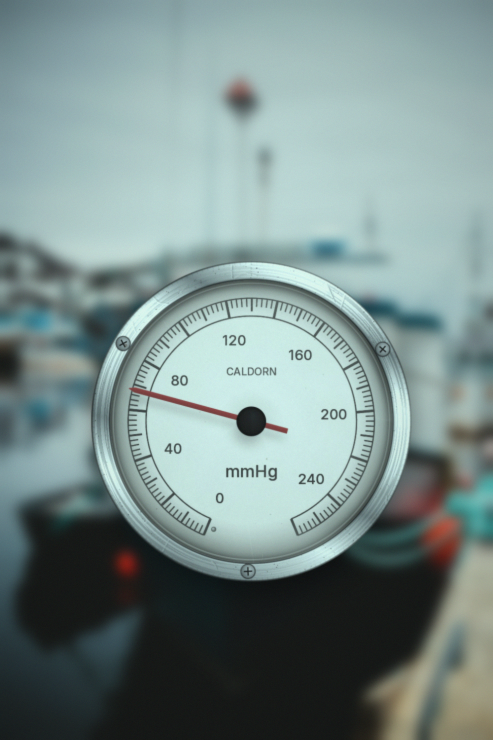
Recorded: mmHg 68
